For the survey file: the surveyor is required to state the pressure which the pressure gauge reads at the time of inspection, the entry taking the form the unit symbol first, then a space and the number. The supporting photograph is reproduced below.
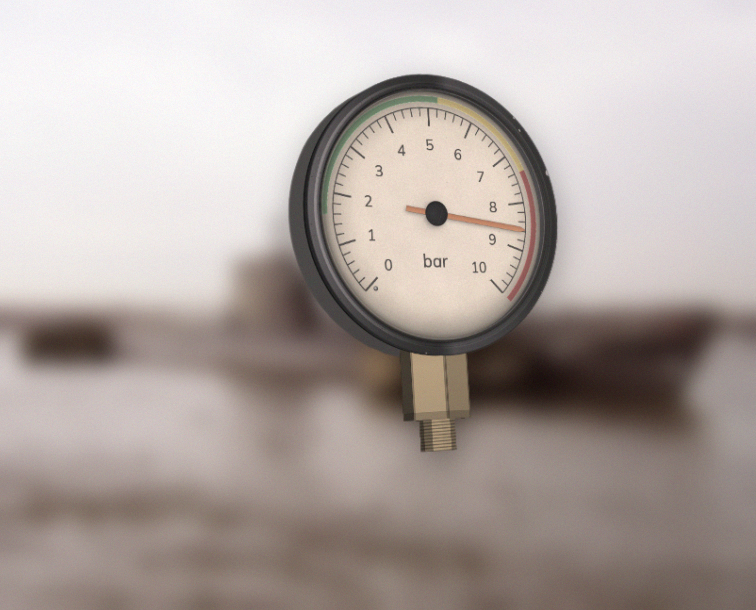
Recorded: bar 8.6
